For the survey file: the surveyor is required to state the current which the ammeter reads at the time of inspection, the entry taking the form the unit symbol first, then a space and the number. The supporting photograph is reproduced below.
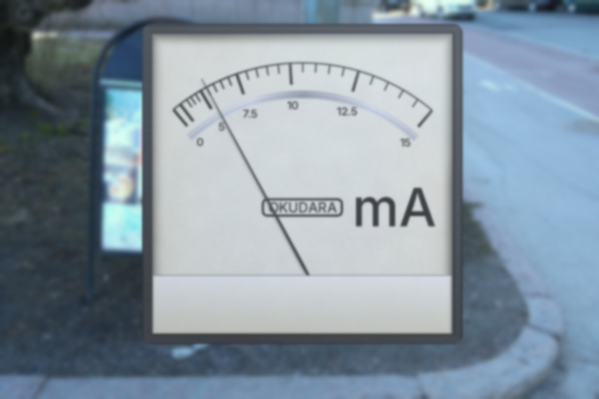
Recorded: mA 5.5
